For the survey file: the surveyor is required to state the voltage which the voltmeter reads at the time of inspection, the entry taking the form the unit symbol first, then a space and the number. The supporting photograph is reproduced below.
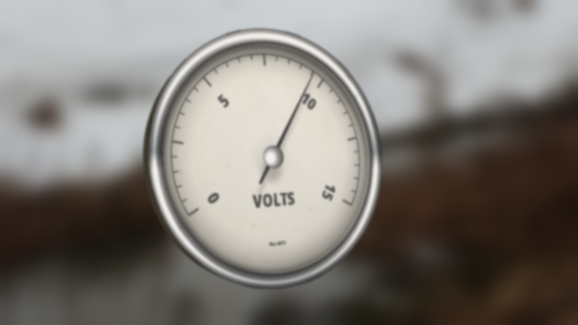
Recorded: V 9.5
